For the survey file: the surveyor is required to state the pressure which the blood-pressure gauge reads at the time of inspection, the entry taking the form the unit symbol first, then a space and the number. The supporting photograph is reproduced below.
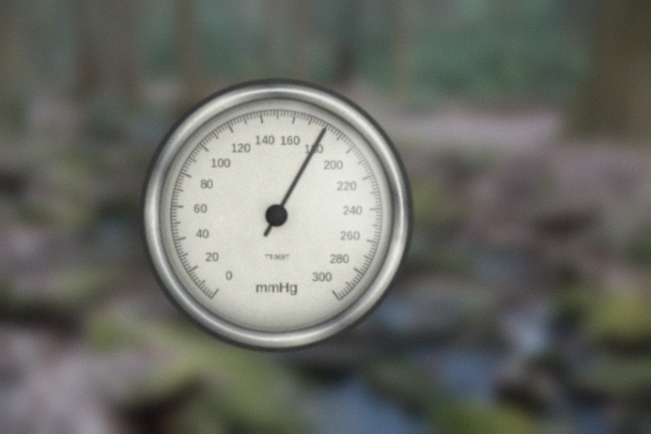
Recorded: mmHg 180
